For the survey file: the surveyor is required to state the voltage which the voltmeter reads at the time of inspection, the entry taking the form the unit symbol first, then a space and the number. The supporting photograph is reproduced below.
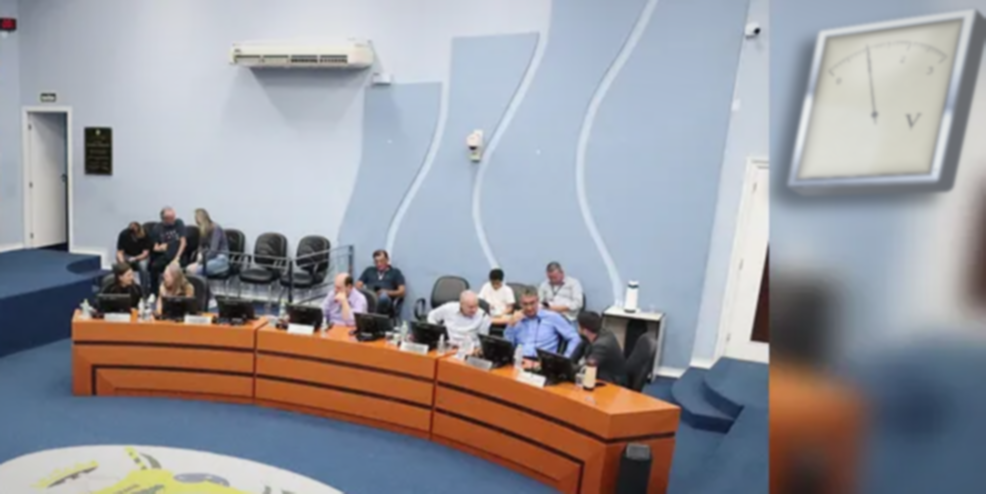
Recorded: V 1
